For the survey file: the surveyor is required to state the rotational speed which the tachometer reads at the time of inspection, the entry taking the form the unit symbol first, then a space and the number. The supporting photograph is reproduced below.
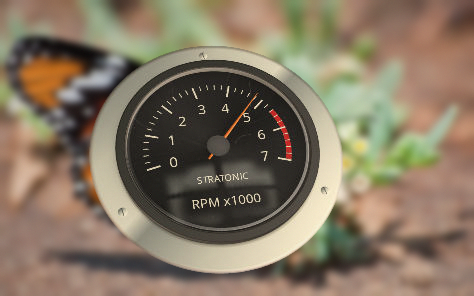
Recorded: rpm 4800
